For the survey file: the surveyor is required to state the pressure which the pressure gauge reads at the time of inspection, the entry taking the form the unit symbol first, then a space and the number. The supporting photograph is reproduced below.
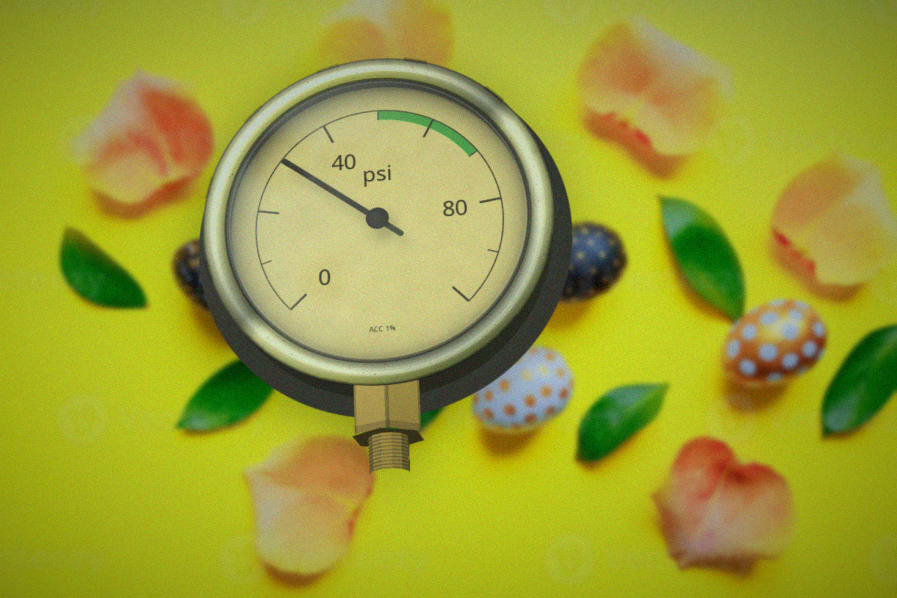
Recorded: psi 30
